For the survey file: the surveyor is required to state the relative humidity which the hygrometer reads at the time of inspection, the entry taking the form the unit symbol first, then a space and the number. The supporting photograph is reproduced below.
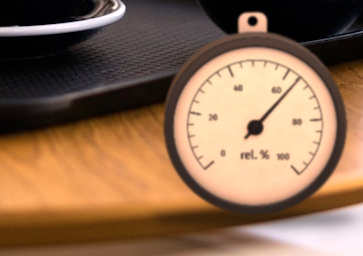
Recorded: % 64
